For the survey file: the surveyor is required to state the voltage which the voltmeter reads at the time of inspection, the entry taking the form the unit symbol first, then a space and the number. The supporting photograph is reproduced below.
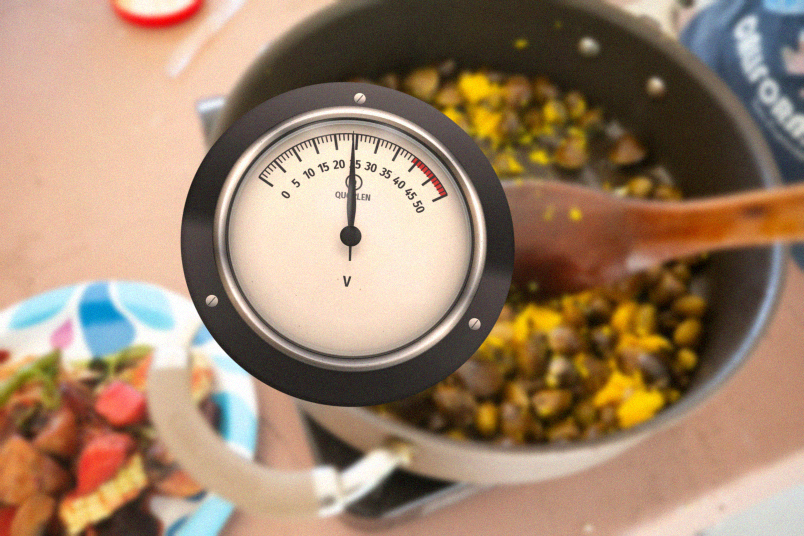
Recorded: V 24
